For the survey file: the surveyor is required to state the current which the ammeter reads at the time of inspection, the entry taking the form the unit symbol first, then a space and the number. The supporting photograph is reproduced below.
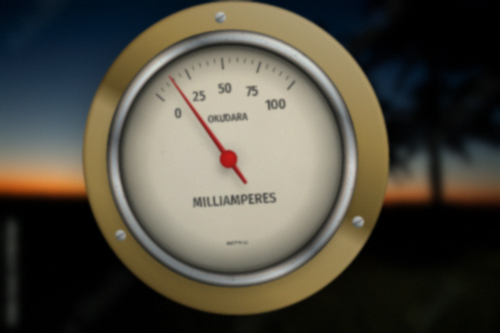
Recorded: mA 15
